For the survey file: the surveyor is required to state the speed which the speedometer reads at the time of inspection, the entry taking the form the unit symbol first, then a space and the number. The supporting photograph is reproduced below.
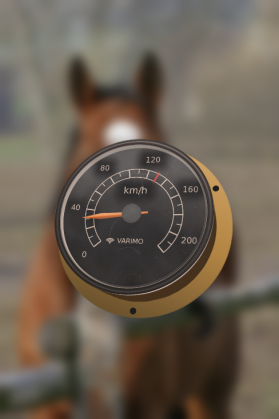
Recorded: km/h 30
